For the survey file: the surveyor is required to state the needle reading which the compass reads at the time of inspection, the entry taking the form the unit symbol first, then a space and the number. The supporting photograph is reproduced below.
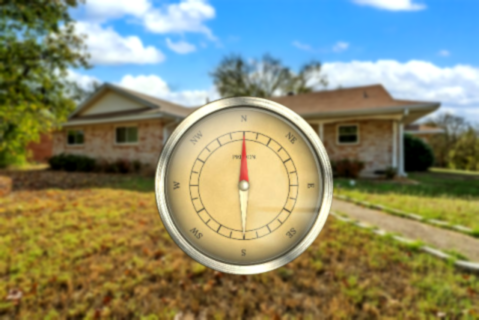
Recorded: ° 0
